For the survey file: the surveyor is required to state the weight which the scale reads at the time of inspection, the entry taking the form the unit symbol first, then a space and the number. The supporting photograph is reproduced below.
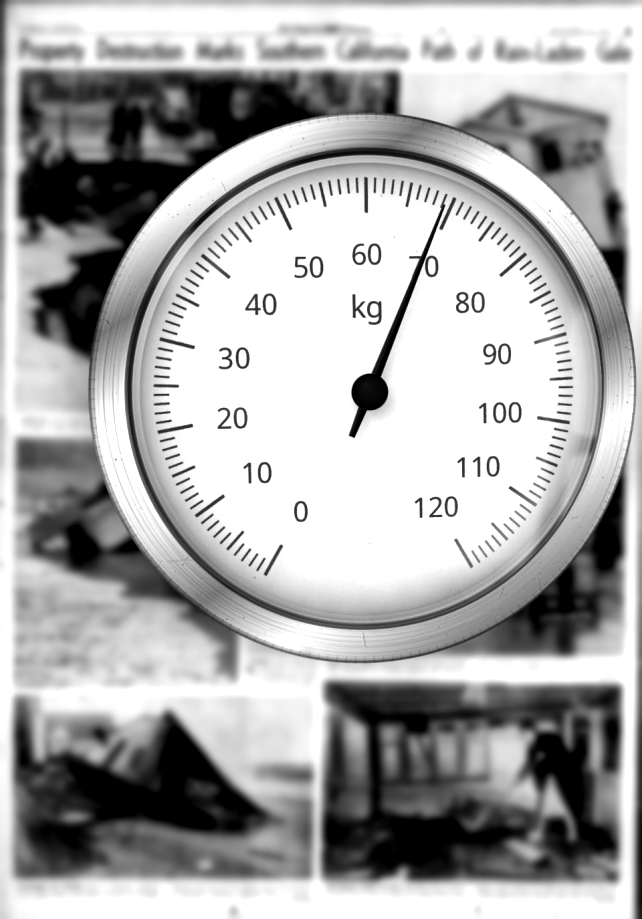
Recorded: kg 69
